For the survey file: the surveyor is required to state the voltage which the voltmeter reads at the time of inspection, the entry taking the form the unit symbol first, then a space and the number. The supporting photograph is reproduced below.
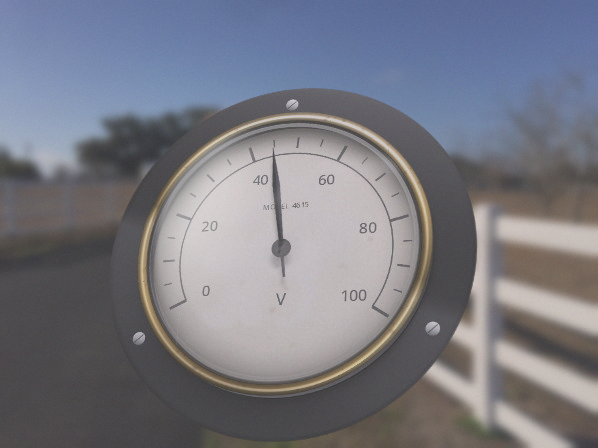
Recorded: V 45
